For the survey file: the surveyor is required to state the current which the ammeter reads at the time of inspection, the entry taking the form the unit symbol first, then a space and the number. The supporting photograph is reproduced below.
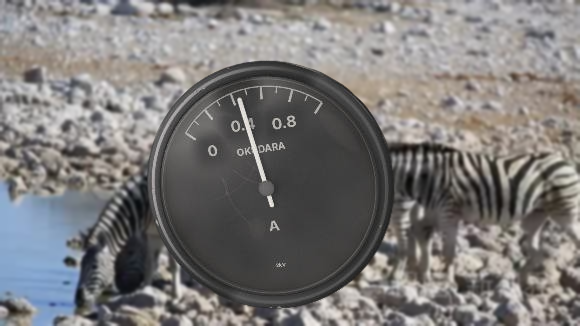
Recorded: A 0.45
